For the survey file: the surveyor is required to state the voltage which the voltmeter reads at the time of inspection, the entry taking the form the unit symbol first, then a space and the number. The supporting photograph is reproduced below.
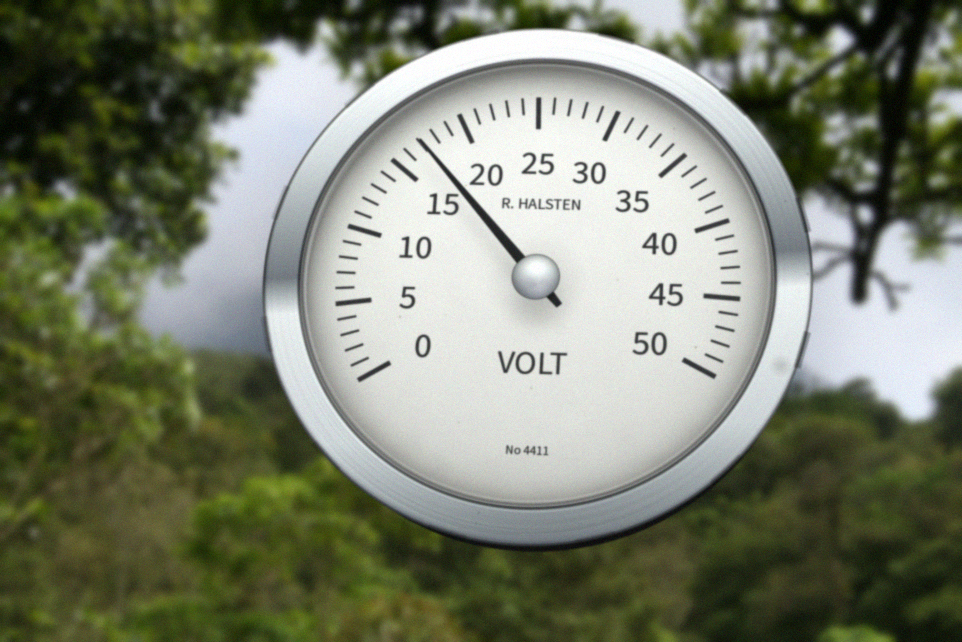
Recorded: V 17
